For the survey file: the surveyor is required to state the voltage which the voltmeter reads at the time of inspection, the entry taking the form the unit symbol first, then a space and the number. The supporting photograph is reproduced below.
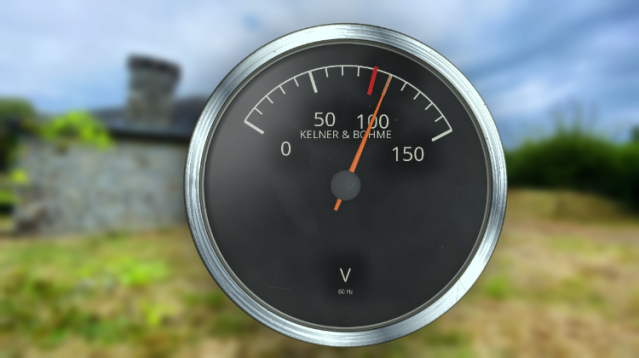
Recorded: V 100
